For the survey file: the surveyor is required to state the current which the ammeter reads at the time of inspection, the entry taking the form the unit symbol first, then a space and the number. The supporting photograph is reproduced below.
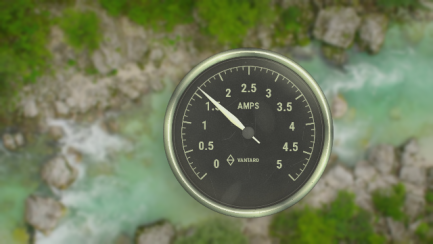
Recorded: A 1.6
